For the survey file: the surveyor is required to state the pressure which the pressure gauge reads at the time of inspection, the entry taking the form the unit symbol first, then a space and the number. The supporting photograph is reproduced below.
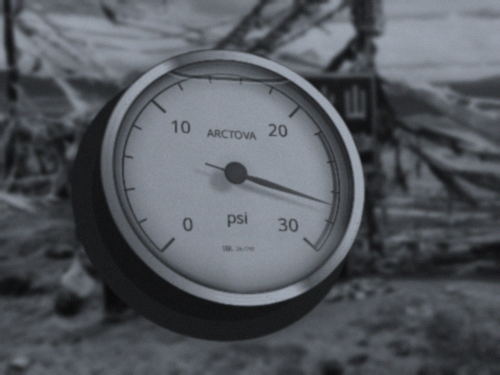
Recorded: psi 27
